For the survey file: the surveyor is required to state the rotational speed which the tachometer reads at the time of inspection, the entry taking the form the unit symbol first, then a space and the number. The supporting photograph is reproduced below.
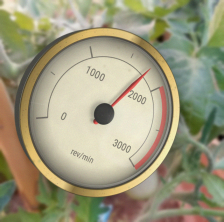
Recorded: rpm 1750
